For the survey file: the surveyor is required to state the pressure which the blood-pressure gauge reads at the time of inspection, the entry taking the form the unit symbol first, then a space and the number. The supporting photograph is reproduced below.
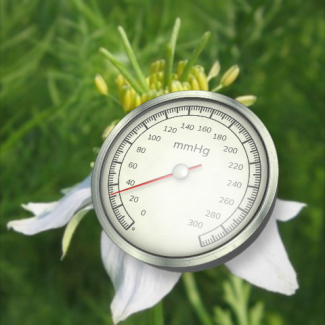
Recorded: mmHg 30
